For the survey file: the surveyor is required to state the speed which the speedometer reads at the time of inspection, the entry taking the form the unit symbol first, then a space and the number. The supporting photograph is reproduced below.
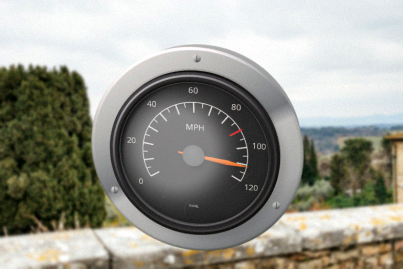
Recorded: mph 110
